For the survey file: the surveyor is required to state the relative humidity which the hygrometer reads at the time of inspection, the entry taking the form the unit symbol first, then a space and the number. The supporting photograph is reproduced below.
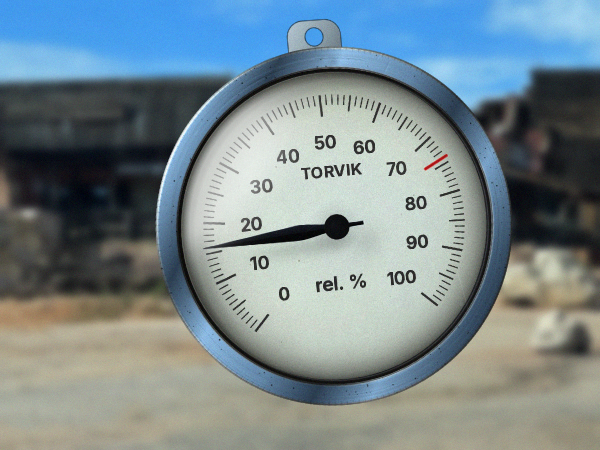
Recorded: % 16
